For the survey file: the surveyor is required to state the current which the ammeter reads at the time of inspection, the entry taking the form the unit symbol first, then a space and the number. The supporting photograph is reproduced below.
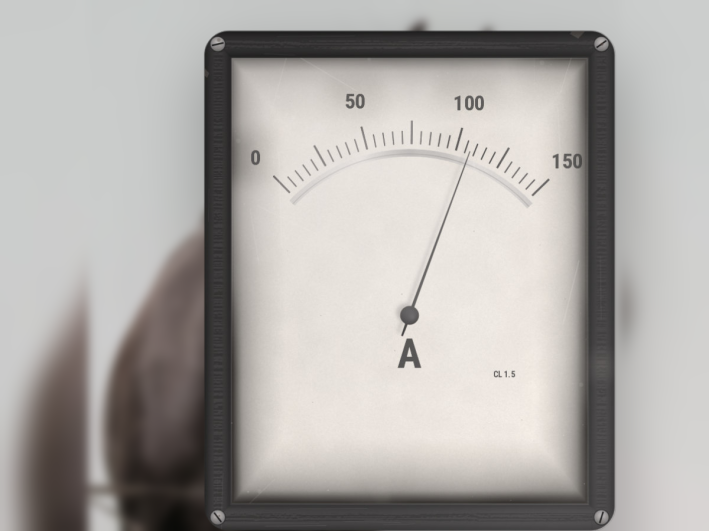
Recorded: A 107.5
